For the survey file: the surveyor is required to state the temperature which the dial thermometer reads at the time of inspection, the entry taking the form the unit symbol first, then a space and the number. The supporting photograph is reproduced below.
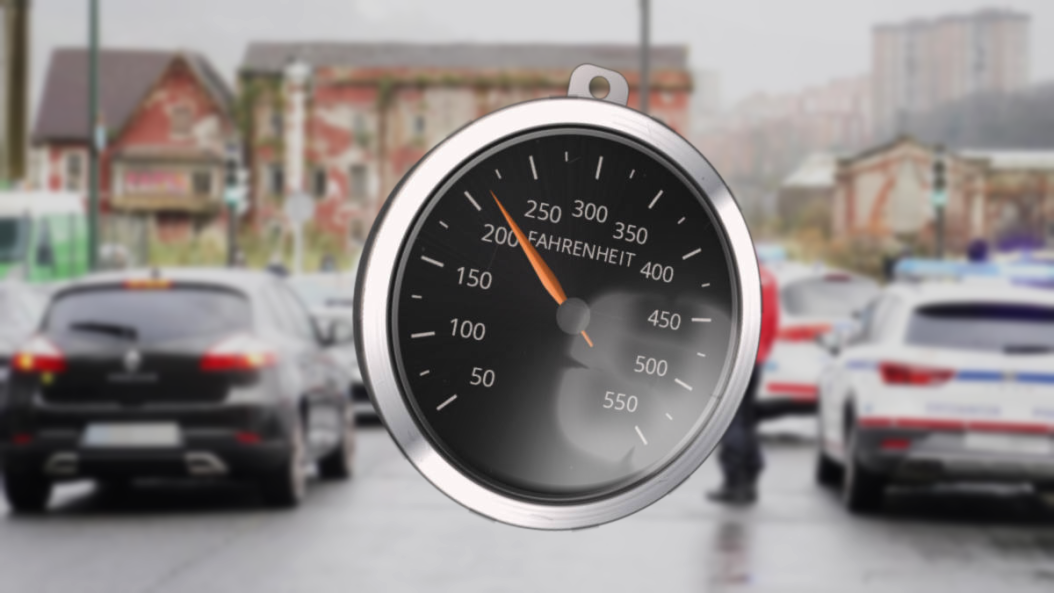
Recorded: °F 212.5
